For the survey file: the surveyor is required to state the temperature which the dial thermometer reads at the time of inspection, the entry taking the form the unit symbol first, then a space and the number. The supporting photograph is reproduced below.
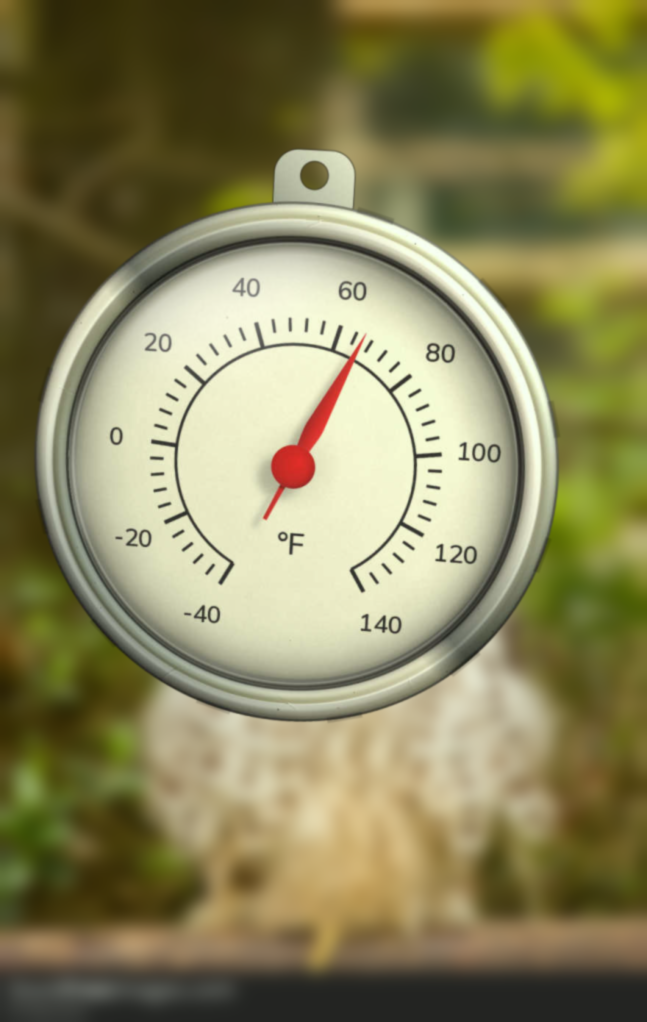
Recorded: °F 66
